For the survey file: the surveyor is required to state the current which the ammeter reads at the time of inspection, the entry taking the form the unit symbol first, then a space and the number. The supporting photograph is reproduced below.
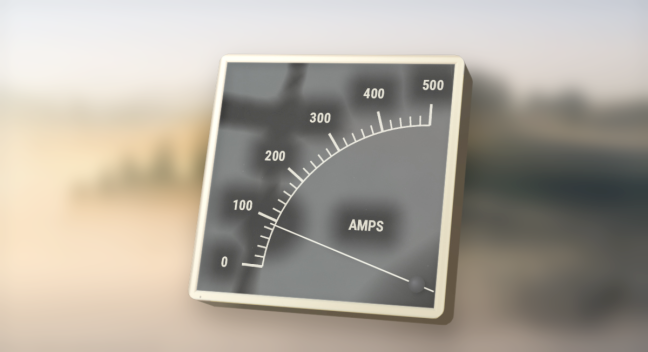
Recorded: A 90
